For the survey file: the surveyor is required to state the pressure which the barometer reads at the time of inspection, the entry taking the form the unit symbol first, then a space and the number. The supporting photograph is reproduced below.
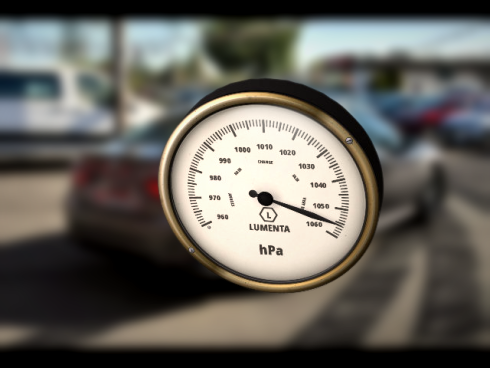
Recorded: hPa 1055
